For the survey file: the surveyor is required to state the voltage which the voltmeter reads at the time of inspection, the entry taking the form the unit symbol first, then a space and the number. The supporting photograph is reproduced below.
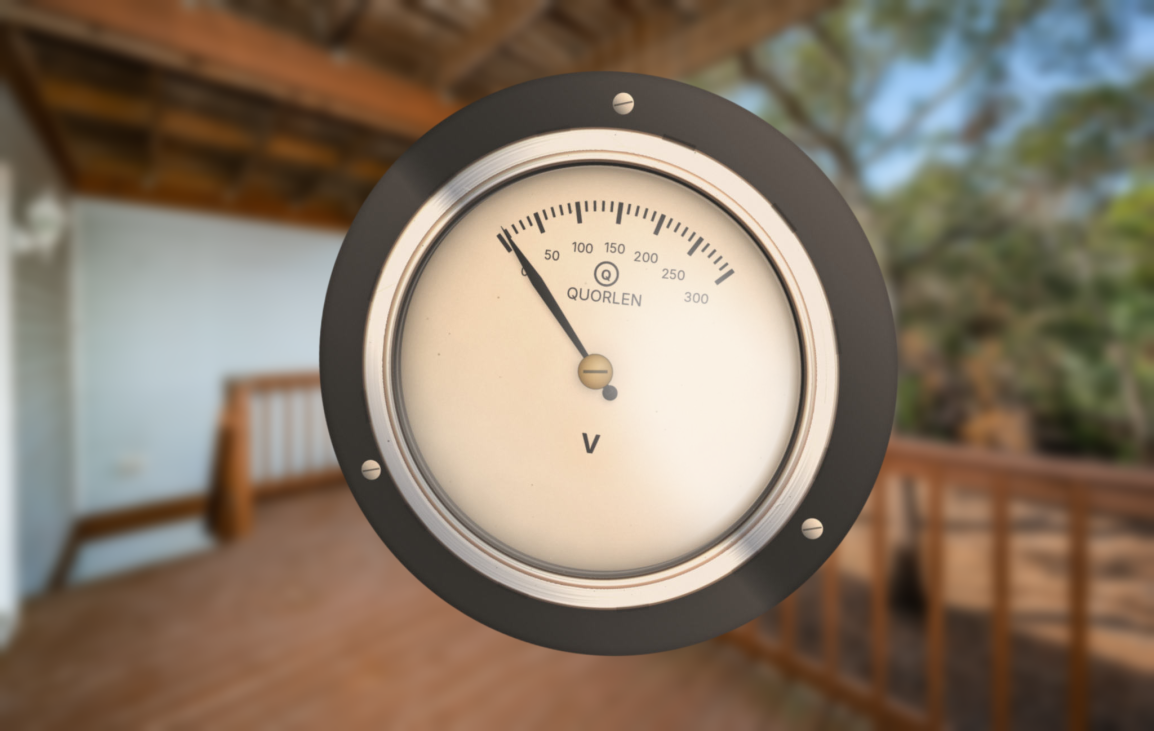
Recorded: V 10
